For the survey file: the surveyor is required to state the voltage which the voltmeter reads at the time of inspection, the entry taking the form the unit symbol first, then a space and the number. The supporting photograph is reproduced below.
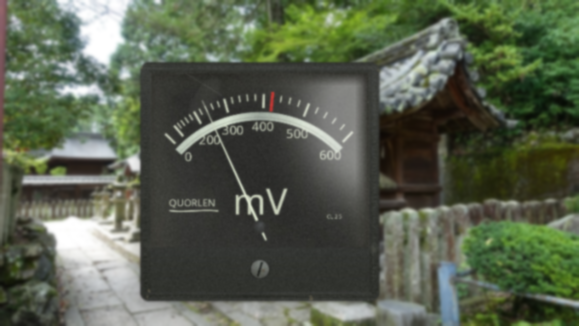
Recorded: mV 240
